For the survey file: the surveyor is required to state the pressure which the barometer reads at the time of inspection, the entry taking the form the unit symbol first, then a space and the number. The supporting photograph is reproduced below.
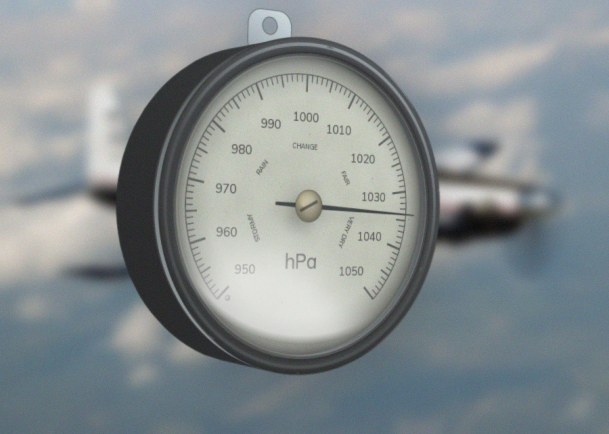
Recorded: hPa 1034
